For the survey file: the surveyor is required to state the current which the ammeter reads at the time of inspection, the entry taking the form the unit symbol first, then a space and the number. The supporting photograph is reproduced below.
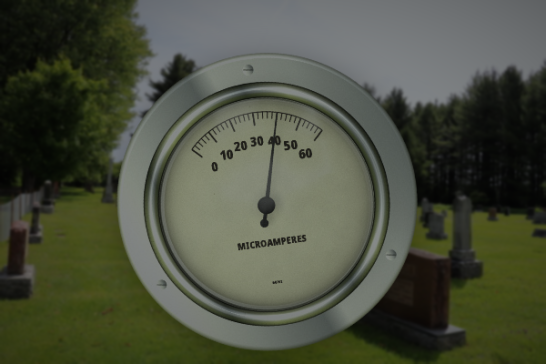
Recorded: µA 40
